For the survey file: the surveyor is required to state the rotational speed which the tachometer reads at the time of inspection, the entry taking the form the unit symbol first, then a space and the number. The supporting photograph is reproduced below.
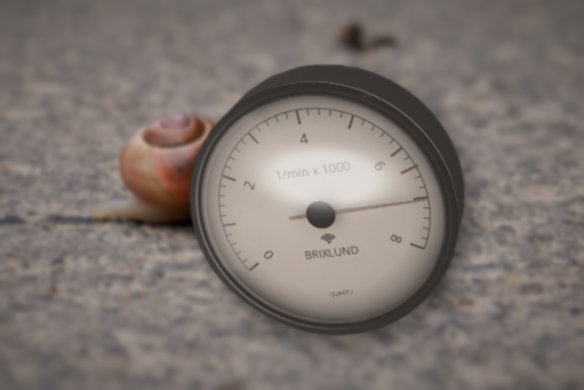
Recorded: rpm 7000
